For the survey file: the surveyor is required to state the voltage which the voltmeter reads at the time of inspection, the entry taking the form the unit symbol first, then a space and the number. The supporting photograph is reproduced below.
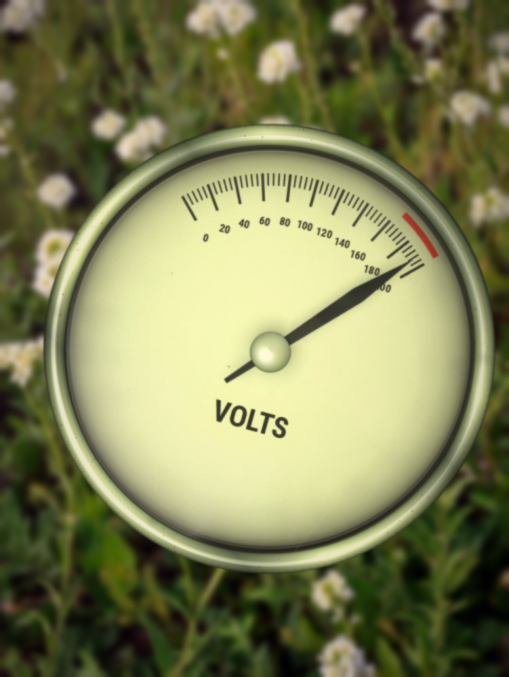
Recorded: V 192
